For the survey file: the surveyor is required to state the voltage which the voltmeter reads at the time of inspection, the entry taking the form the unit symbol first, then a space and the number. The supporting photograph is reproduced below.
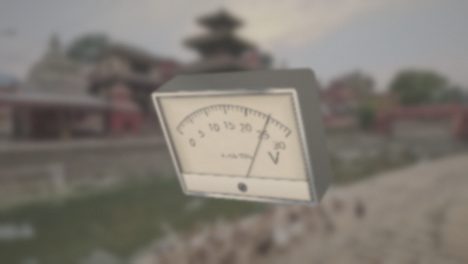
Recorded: V 25
